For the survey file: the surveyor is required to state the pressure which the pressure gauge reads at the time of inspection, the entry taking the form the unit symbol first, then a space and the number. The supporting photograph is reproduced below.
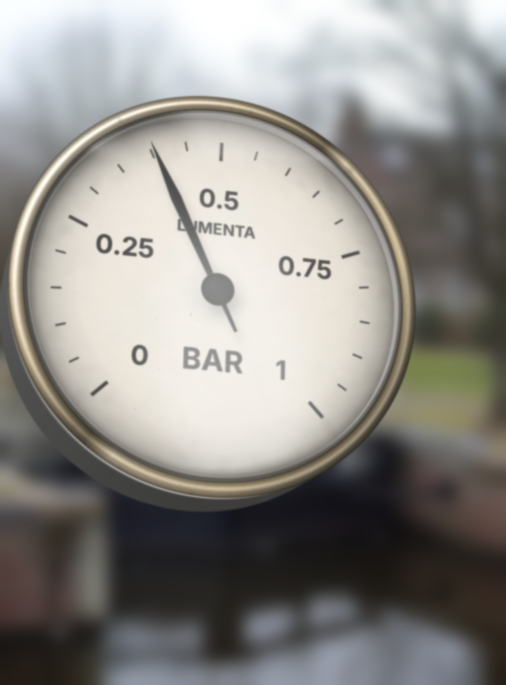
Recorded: bar 0.4
